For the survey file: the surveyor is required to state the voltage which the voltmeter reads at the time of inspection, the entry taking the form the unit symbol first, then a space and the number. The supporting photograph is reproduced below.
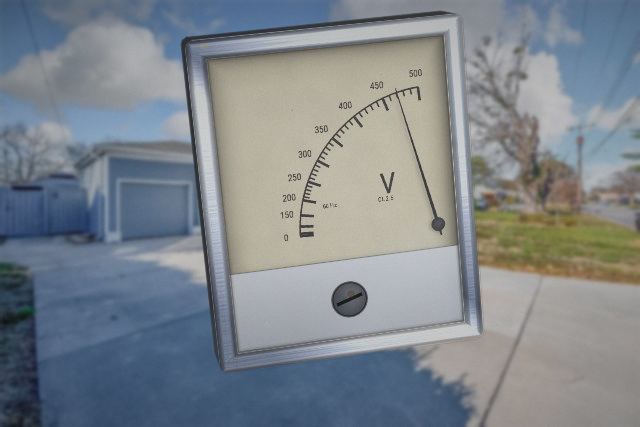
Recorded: V 470
